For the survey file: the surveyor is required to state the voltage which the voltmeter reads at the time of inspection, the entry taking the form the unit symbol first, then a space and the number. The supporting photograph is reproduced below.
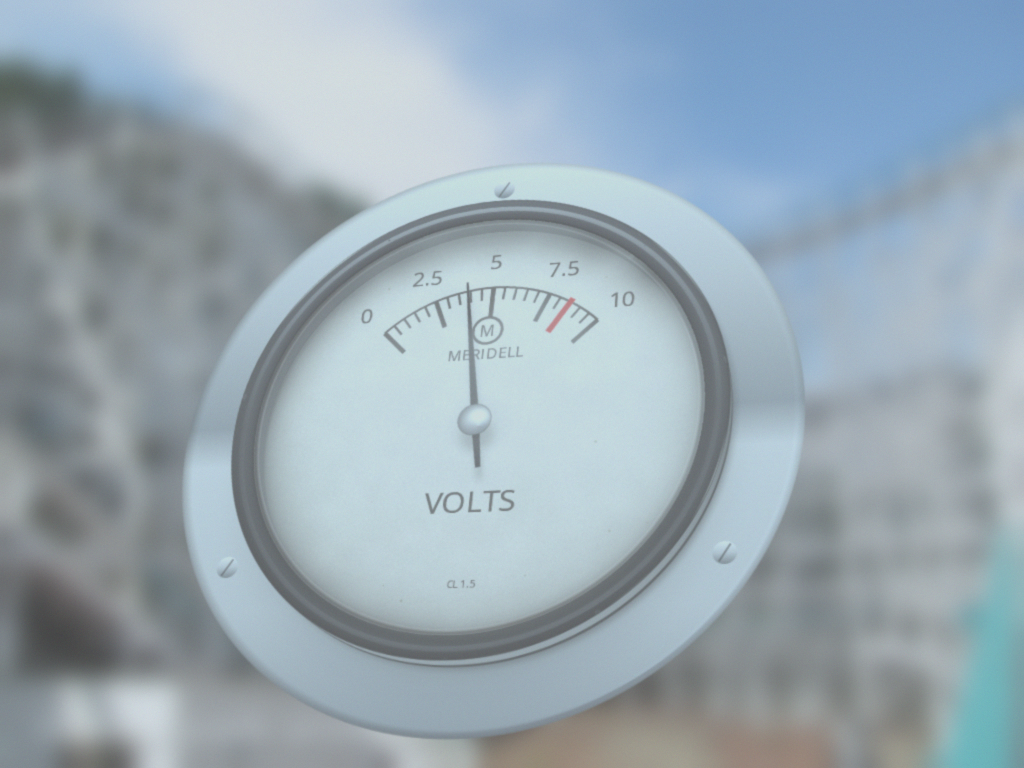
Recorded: V 4
